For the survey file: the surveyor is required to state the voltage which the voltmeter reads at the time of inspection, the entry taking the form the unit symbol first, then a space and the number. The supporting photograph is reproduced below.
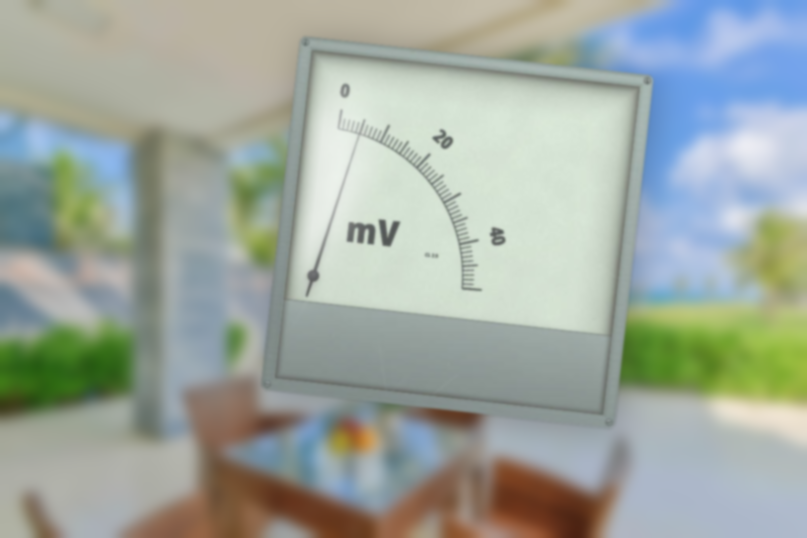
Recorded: mV 5
